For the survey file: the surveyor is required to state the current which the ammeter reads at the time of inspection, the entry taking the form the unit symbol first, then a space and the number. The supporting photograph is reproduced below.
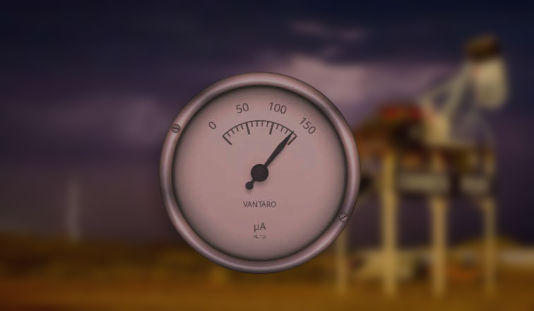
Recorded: µA 140
